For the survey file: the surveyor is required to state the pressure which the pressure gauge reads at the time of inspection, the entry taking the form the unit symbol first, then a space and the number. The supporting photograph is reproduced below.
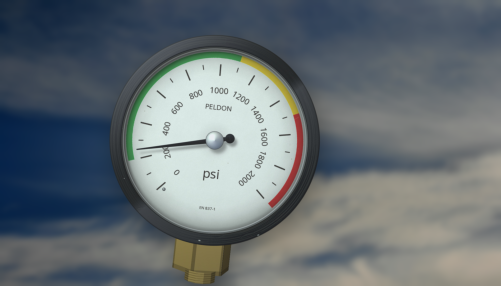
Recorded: psi 250
